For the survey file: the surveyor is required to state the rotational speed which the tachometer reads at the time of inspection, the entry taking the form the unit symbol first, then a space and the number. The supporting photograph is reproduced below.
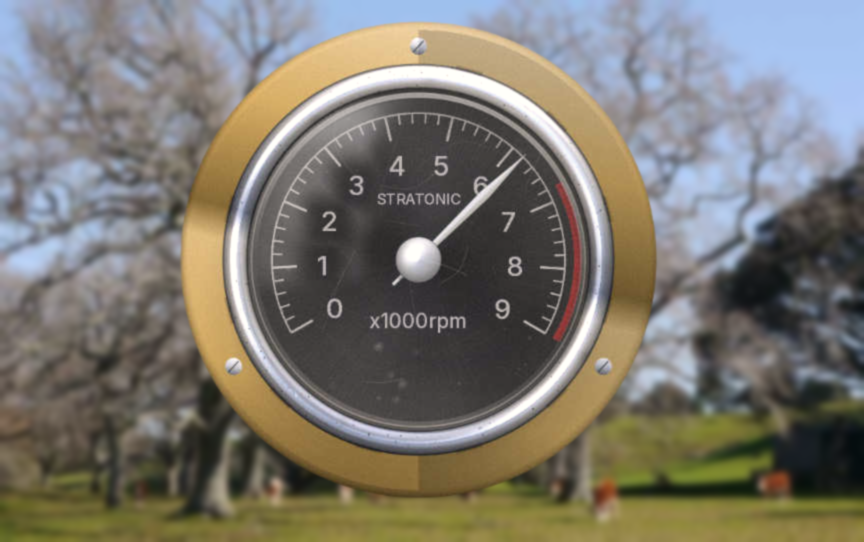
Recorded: rpm 6200
